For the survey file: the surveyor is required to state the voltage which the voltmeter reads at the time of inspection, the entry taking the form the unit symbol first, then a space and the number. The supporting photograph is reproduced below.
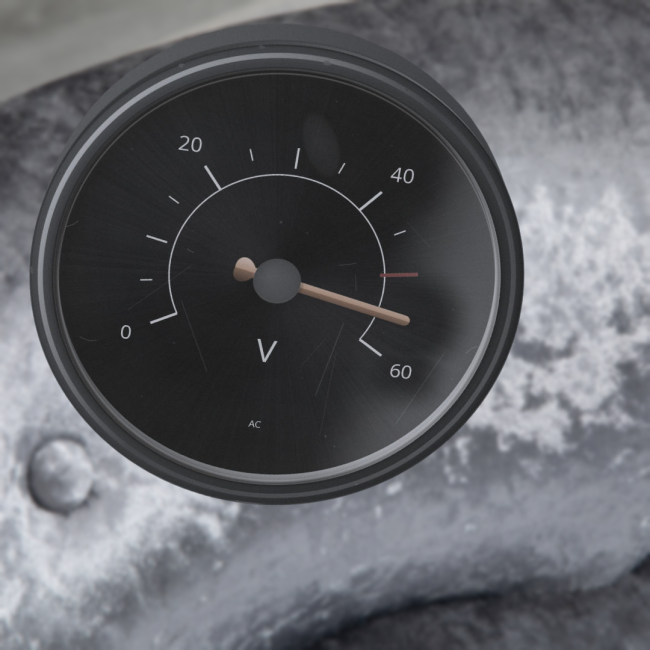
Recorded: V 55
